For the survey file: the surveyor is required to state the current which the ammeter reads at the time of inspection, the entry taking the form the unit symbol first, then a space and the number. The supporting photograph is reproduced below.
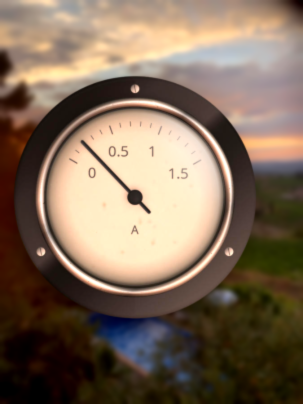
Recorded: A 0.2
